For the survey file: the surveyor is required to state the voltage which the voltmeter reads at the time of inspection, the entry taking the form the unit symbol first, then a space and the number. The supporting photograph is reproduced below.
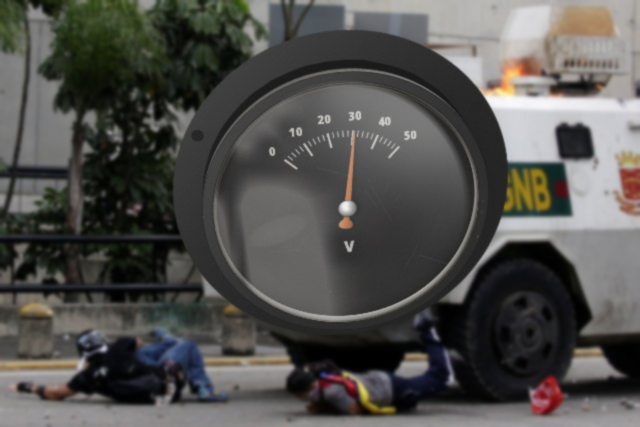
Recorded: V 30
